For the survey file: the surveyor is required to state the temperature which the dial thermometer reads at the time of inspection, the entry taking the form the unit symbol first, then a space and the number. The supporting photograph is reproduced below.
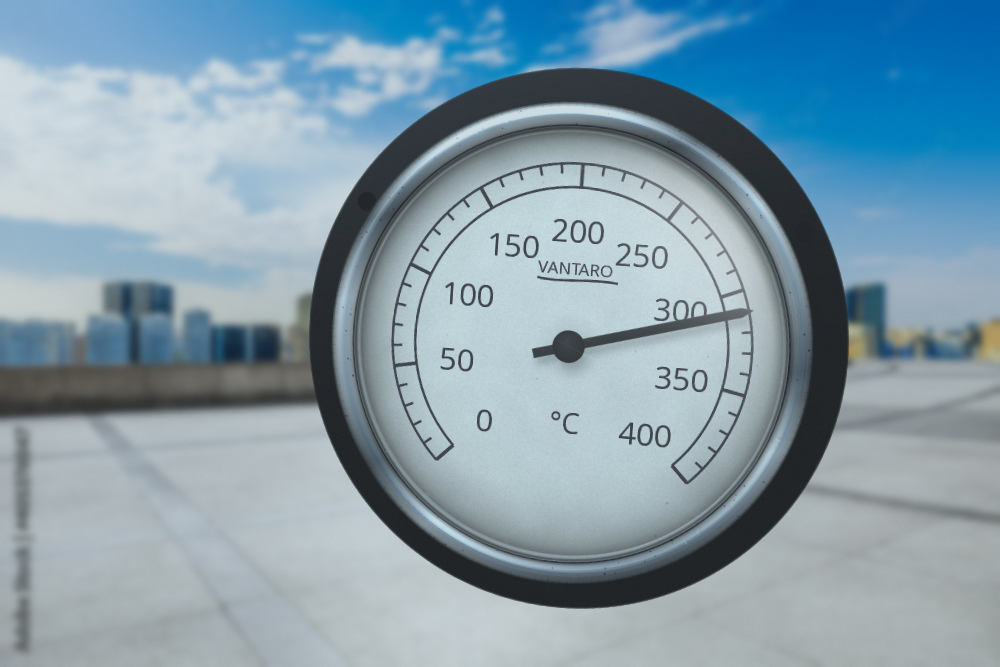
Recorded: °C 310
